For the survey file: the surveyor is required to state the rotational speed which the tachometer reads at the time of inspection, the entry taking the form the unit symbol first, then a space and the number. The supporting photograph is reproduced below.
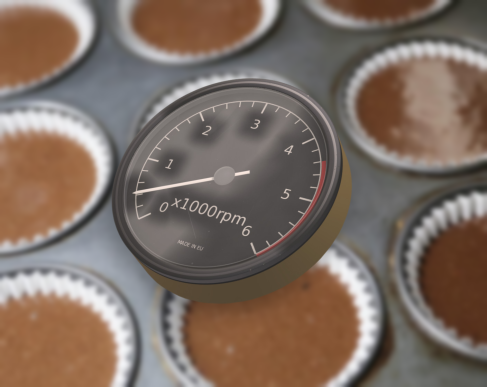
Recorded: rpm 400
